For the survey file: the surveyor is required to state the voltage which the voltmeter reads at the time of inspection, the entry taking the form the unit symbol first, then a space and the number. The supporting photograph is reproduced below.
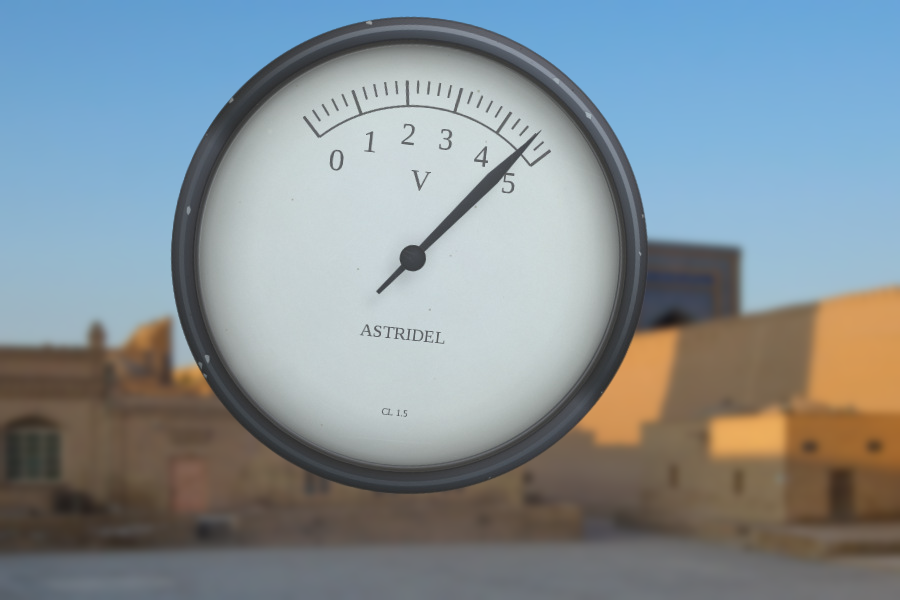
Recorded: V 4.6
